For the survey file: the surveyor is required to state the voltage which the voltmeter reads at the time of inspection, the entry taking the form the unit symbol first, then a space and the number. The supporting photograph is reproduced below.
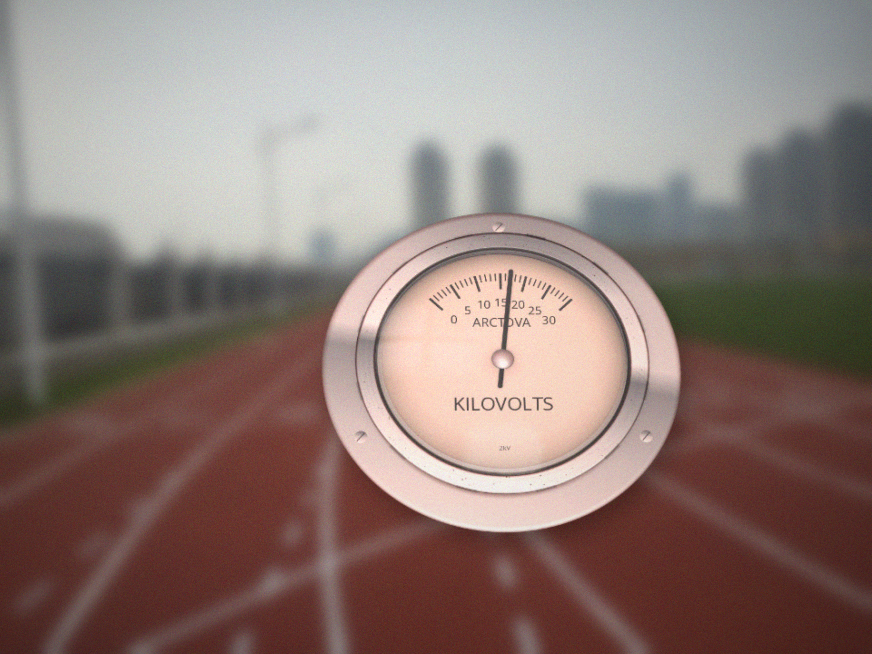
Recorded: kV 17
